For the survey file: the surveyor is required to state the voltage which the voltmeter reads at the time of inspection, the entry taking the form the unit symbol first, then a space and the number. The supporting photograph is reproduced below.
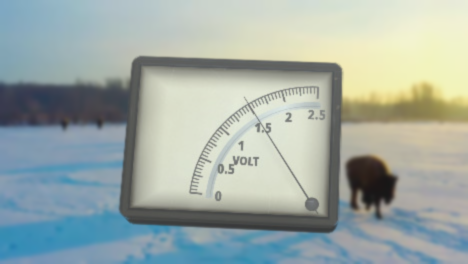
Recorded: V 1.5
